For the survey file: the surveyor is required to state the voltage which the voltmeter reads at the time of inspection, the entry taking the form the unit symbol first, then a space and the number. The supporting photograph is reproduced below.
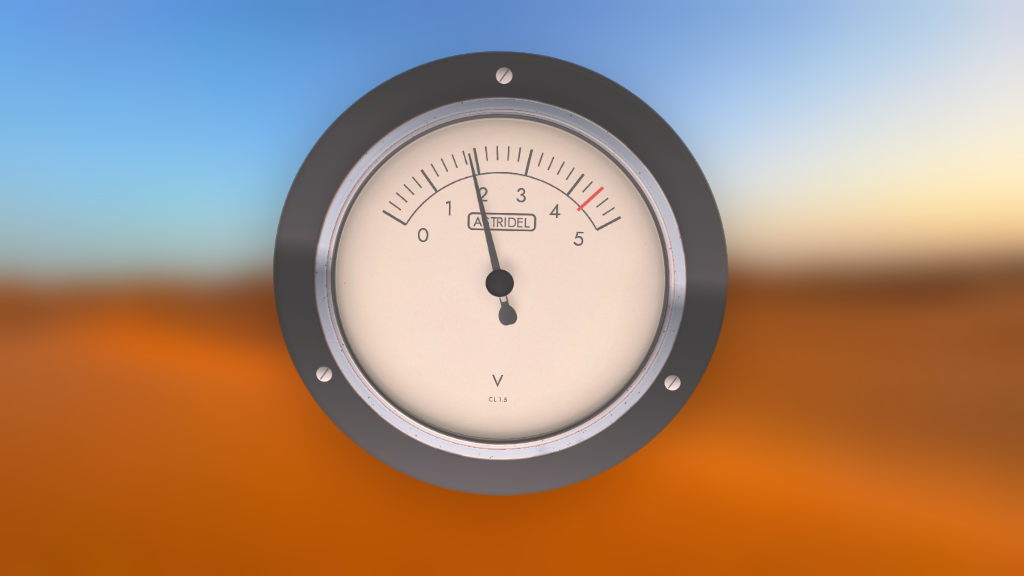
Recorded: V 1.9
